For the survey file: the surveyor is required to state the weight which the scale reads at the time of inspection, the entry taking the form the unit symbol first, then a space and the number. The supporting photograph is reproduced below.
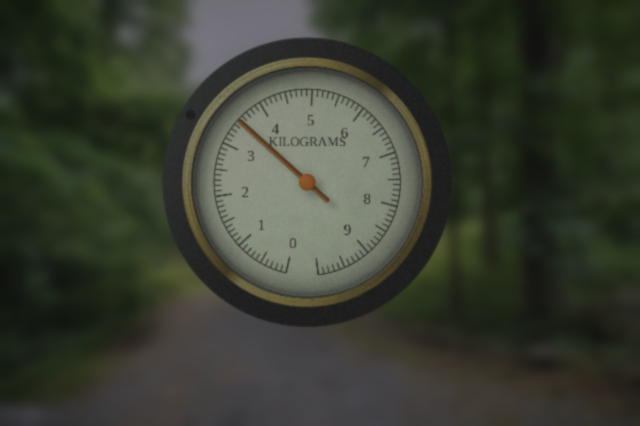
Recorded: kg 3.5
